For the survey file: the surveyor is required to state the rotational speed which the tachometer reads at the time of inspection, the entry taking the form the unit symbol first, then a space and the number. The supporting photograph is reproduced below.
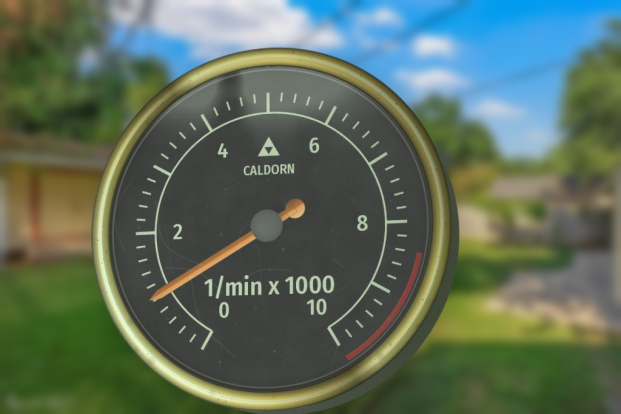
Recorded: rpm 1000
